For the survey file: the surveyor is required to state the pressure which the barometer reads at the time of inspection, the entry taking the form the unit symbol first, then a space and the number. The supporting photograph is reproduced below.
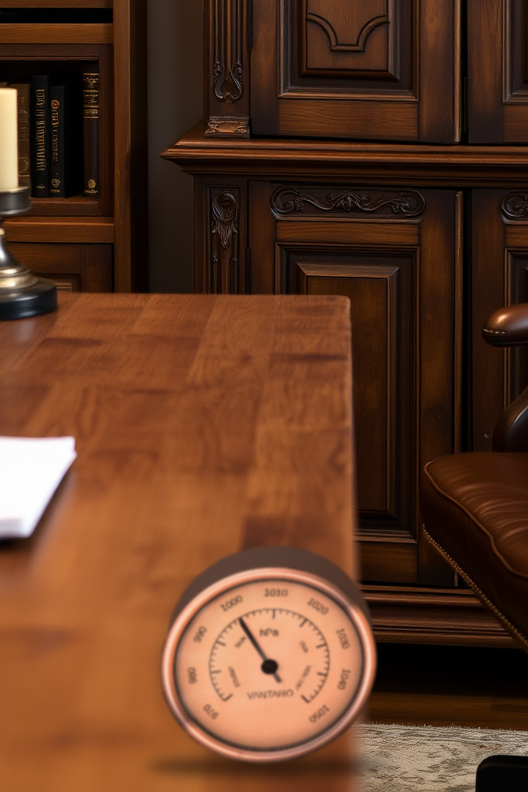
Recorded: hPa 1000
